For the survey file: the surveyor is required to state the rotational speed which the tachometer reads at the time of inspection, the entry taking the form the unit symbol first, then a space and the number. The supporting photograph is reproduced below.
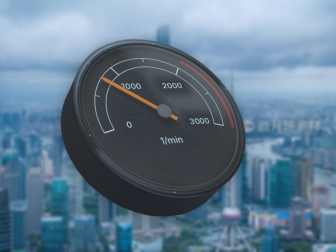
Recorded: rpm 750
